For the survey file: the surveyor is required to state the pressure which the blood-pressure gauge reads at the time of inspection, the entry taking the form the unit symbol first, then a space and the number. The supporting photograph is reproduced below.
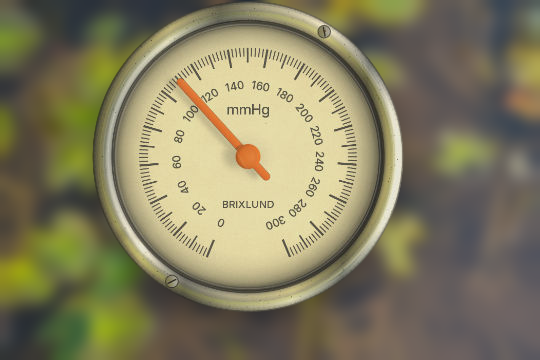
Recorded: mmHg 110
